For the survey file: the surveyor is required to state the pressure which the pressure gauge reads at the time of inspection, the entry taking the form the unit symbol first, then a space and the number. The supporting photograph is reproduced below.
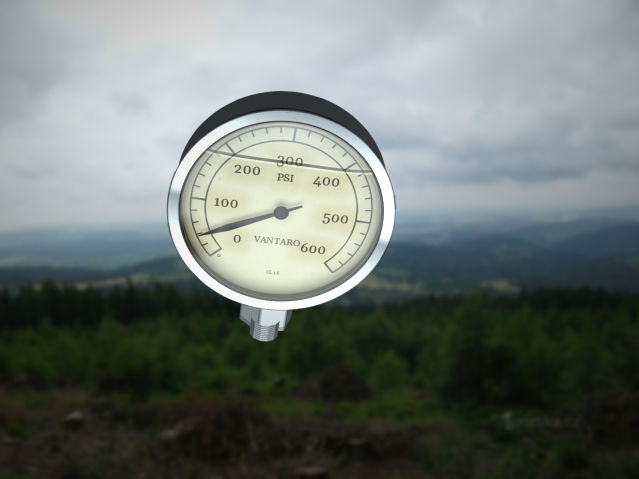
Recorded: psi 40
